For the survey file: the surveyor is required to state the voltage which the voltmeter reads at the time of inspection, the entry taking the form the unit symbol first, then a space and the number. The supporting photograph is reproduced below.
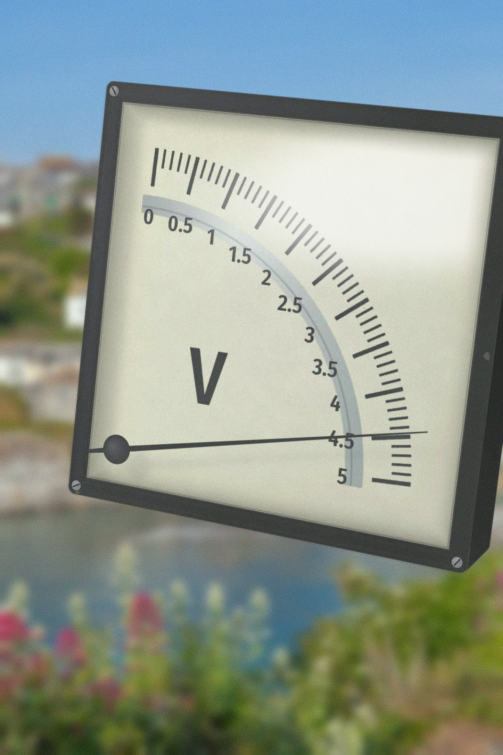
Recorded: V 4.45
